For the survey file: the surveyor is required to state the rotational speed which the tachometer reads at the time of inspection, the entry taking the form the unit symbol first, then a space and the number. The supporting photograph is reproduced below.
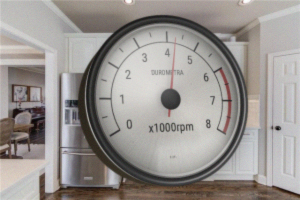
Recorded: rpm 4250
